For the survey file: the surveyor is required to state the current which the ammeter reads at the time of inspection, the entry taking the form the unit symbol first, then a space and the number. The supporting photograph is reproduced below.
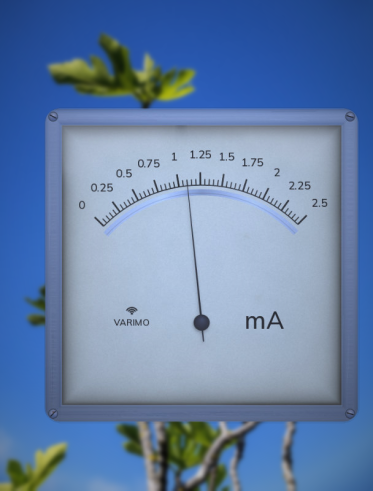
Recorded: mA 1.1
